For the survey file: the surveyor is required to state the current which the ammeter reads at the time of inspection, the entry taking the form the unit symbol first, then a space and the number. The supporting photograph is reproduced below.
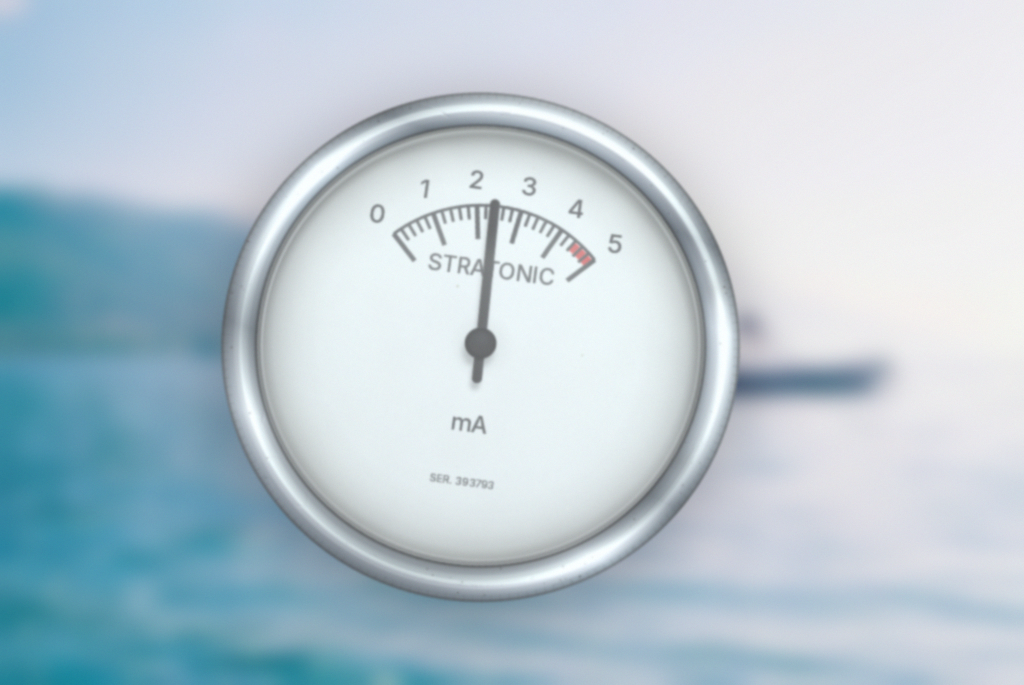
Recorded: mA 2.4
